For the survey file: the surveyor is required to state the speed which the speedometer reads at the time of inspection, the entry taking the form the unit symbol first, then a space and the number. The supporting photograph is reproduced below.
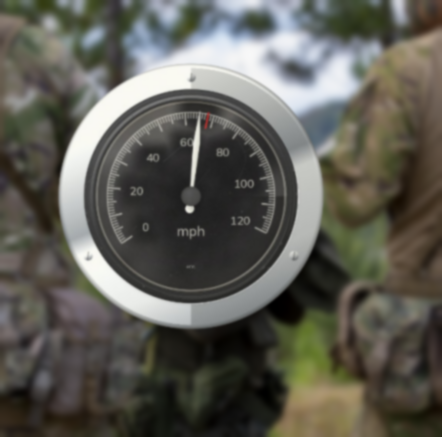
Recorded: mph 65
